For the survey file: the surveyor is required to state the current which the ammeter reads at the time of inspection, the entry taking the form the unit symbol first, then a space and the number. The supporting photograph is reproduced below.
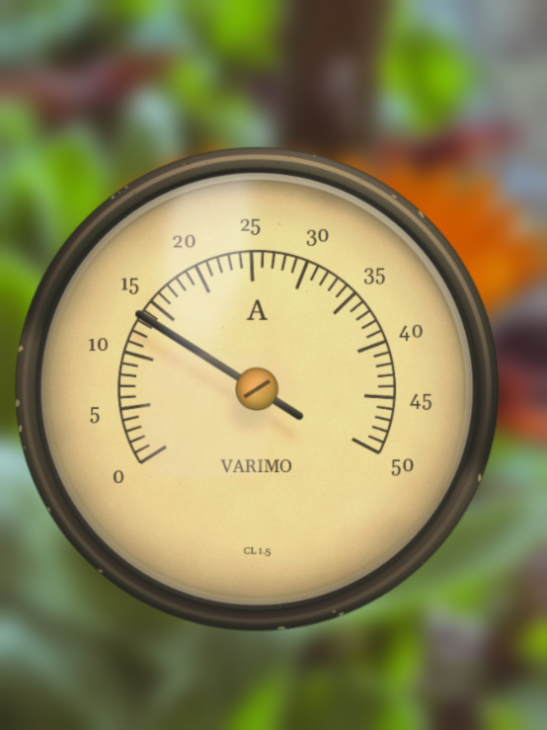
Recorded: A 13.5
